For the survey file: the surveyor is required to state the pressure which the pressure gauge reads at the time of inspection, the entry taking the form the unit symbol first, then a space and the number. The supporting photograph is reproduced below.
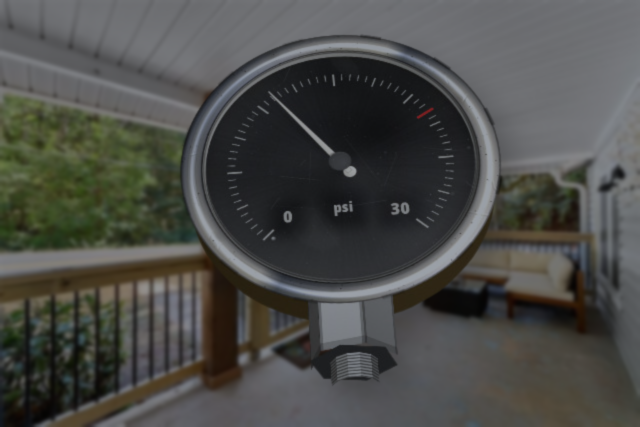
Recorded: psi 11
